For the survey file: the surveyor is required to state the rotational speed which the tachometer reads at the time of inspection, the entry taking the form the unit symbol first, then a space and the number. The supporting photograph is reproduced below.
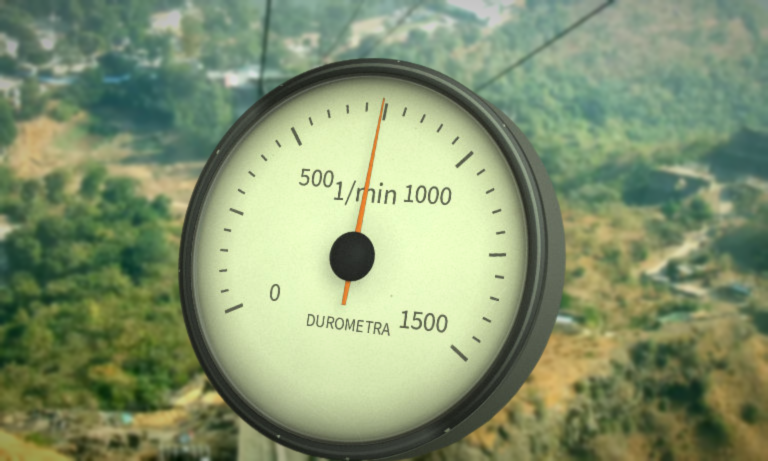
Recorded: rpm 750
